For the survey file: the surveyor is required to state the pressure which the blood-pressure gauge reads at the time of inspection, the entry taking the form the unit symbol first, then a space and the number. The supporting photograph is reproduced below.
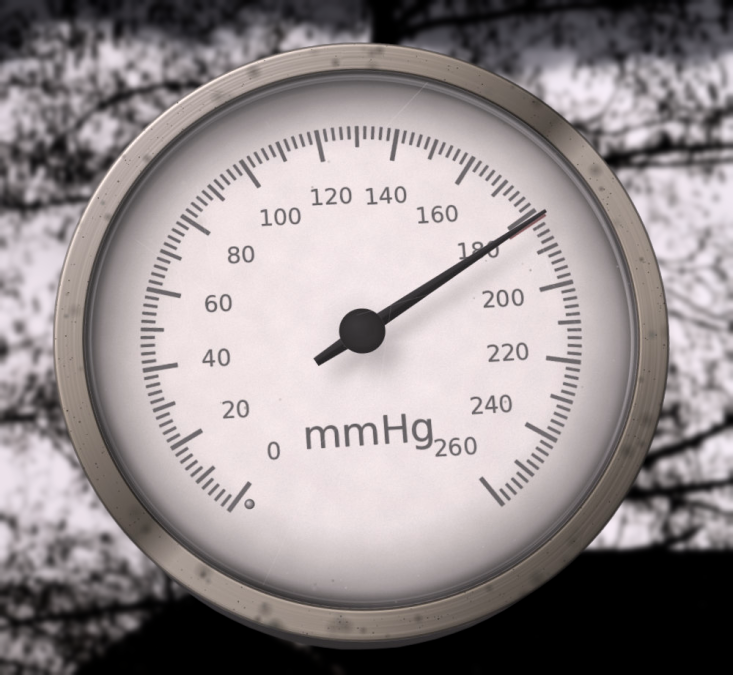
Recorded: mmHg 182
